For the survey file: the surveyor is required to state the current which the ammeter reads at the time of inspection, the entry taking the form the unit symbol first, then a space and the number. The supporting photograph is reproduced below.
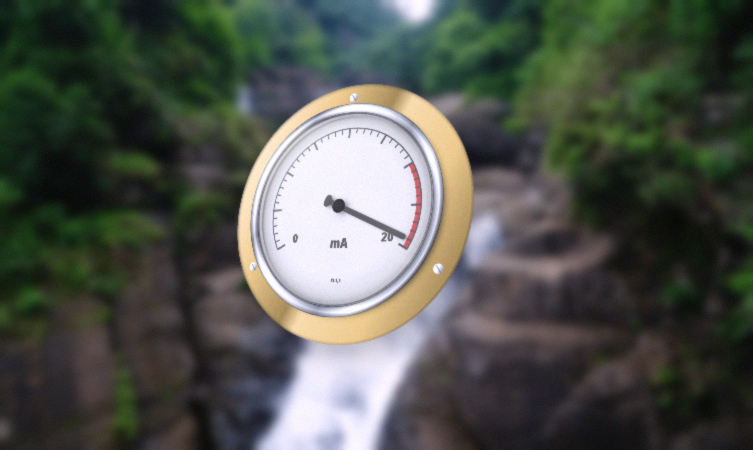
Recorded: mA 19.5
